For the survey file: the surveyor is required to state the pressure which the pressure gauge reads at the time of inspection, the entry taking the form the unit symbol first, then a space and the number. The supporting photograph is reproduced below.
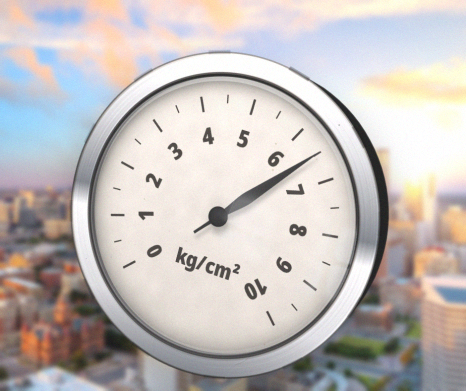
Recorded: kg/cm² 6.5
